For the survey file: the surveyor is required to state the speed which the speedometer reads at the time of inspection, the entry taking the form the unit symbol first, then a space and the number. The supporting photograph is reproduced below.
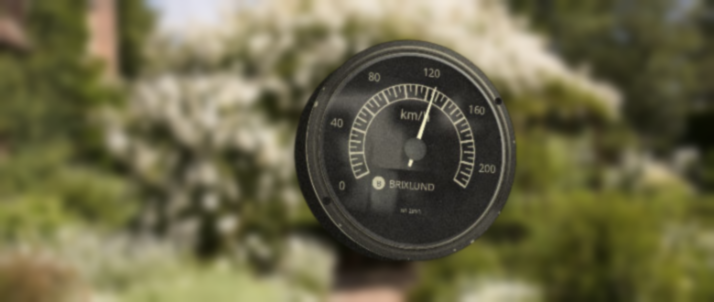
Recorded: km/h 125
